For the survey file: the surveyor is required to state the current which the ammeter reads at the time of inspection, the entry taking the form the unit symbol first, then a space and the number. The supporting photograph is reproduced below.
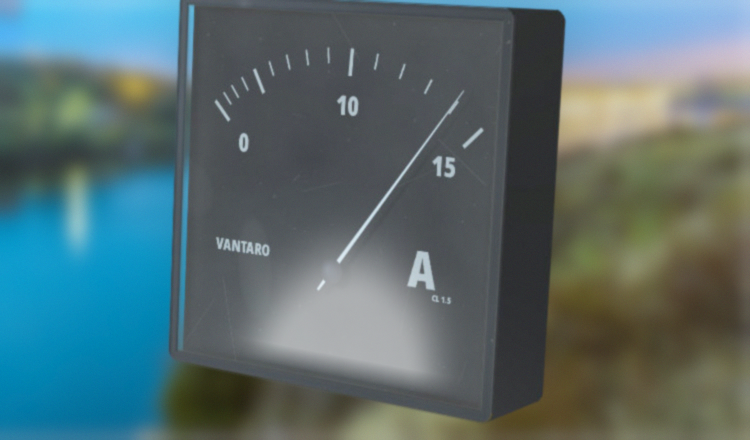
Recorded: A 14
